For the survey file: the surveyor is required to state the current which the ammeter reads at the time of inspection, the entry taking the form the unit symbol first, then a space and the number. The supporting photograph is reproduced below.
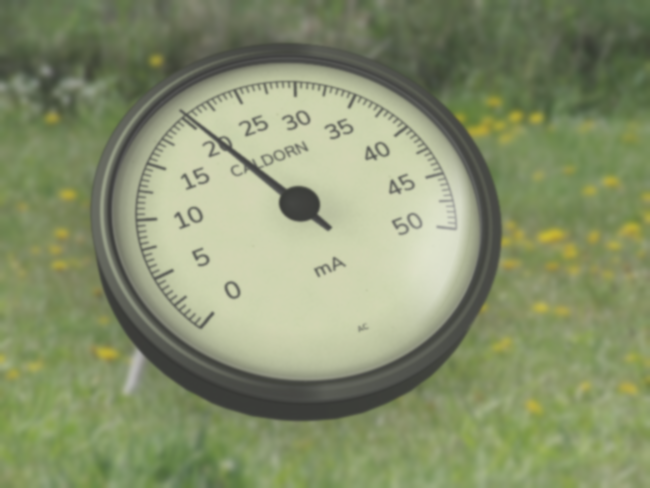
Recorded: mA 20
